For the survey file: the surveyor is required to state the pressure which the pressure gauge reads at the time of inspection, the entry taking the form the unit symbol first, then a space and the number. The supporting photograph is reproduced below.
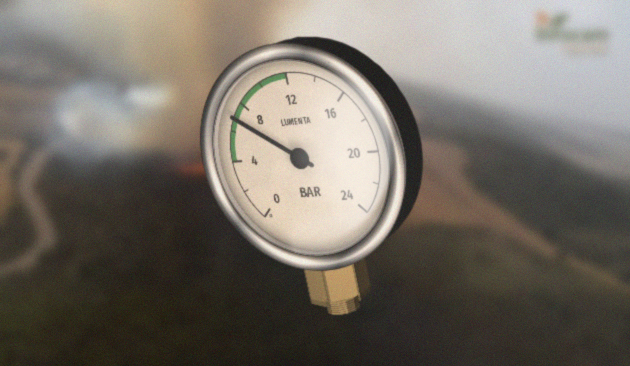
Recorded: bar 7
